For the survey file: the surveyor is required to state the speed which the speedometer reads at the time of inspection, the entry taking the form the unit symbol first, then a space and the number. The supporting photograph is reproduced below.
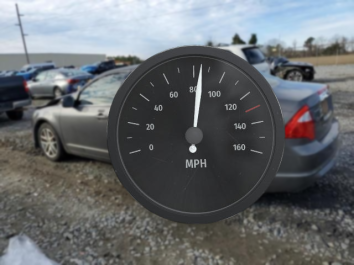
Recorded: mph 85
